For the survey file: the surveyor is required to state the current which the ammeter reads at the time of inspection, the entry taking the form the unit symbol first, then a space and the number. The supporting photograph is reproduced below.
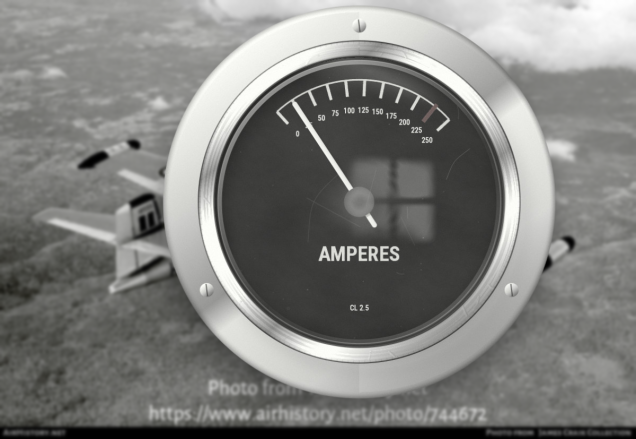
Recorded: A 25
